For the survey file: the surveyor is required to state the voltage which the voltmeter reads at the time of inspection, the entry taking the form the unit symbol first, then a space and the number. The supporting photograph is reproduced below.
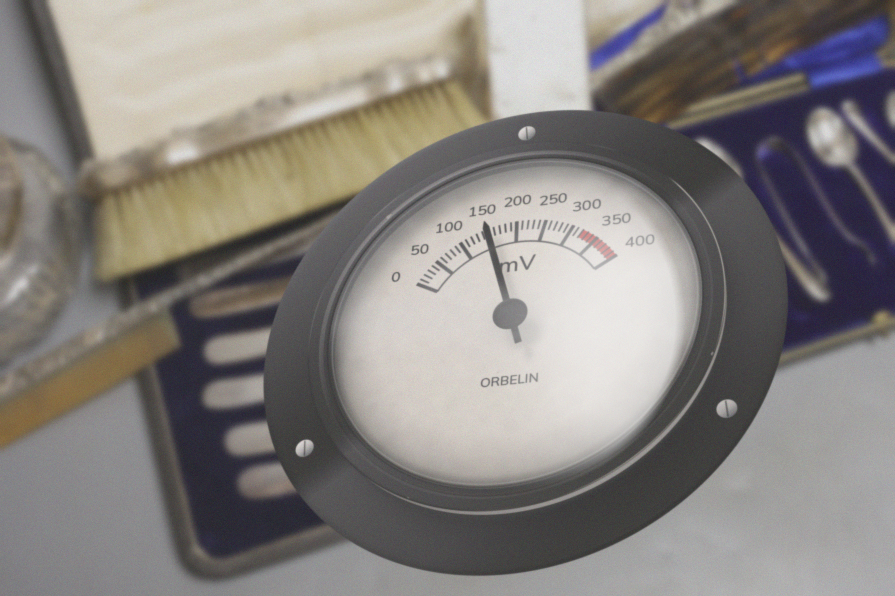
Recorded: mV 150
